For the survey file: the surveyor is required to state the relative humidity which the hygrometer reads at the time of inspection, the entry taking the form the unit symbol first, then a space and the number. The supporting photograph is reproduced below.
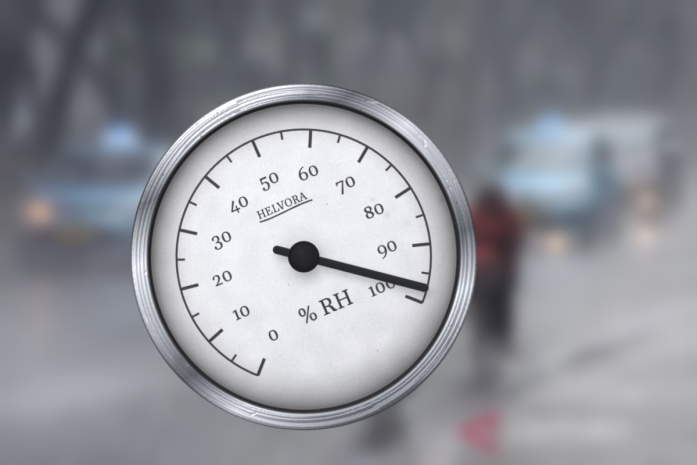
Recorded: % 97.5
